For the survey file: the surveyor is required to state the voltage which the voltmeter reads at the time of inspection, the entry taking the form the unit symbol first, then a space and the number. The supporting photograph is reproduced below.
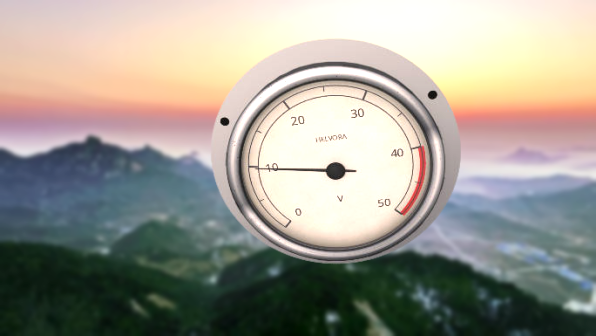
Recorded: V 10
